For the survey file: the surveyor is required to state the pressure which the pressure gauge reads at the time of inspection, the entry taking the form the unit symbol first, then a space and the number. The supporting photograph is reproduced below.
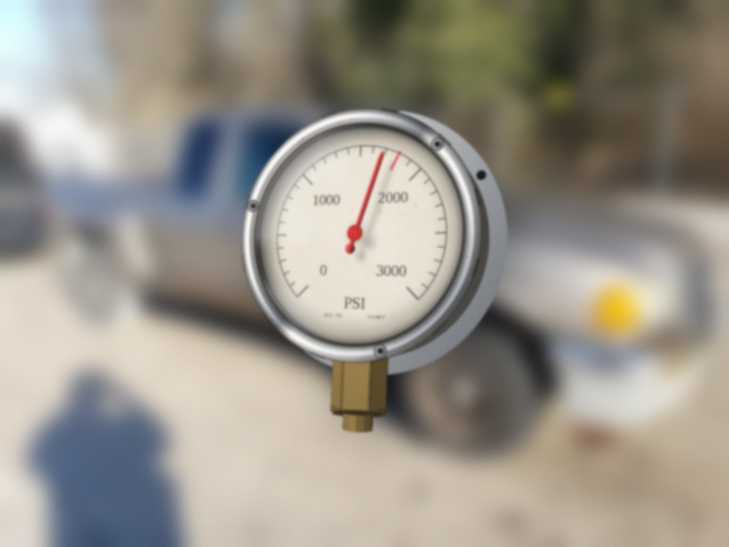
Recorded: psi 1700
